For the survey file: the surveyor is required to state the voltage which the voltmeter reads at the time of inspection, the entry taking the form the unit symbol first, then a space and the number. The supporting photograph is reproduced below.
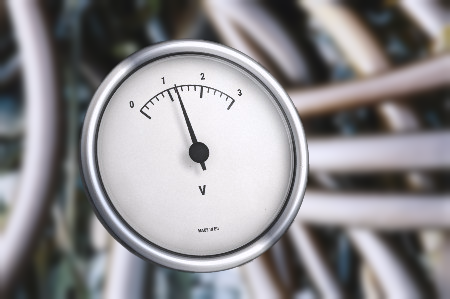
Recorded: V 1.2
